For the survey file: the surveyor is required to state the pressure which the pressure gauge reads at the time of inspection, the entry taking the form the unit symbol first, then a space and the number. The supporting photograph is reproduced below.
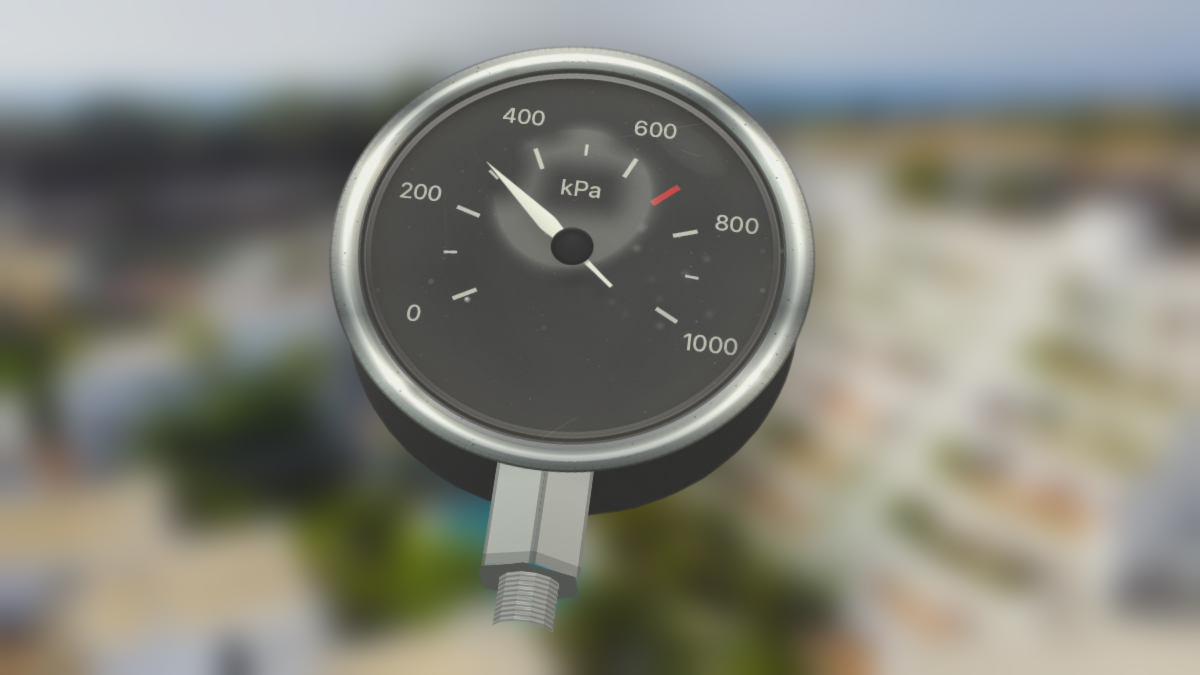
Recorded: kPa 300
